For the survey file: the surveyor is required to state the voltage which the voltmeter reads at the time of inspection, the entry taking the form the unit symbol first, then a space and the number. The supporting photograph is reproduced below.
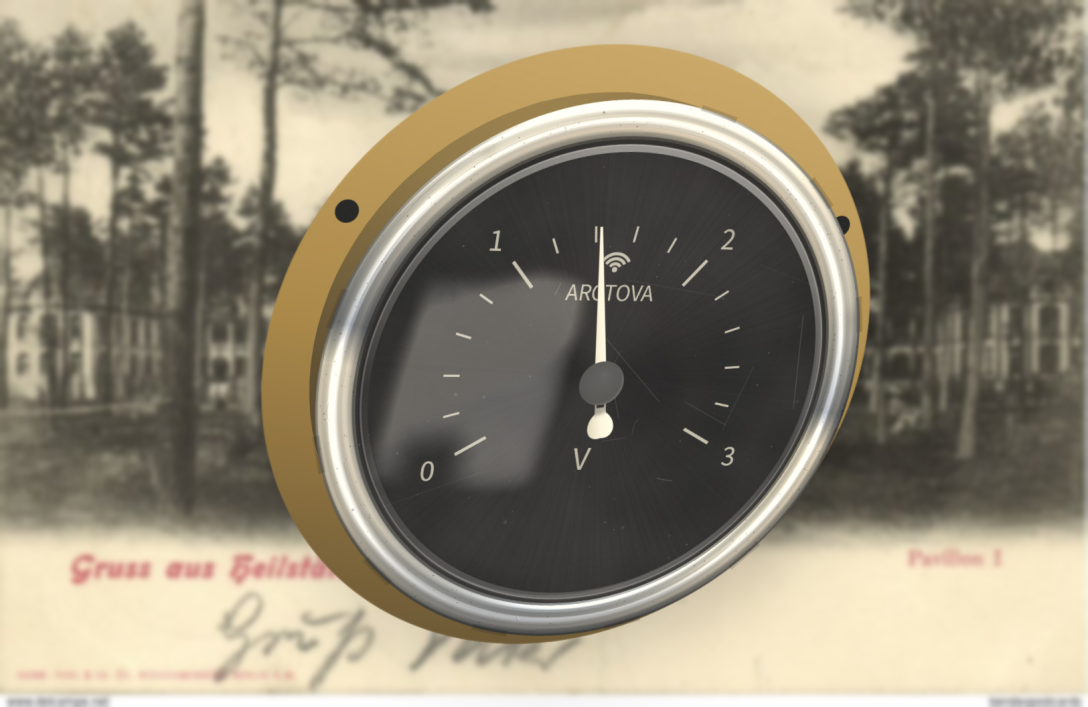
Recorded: V 1.4
